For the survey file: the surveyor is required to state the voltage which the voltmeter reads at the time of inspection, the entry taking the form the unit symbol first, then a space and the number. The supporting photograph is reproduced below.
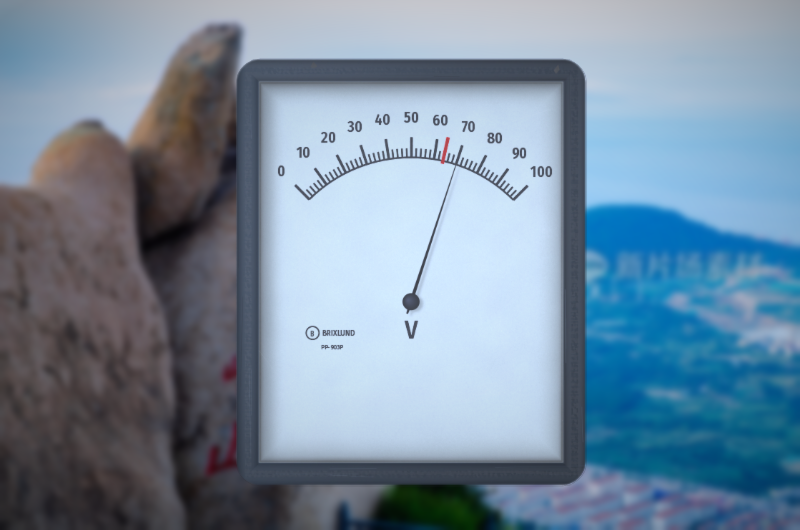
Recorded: V 70
